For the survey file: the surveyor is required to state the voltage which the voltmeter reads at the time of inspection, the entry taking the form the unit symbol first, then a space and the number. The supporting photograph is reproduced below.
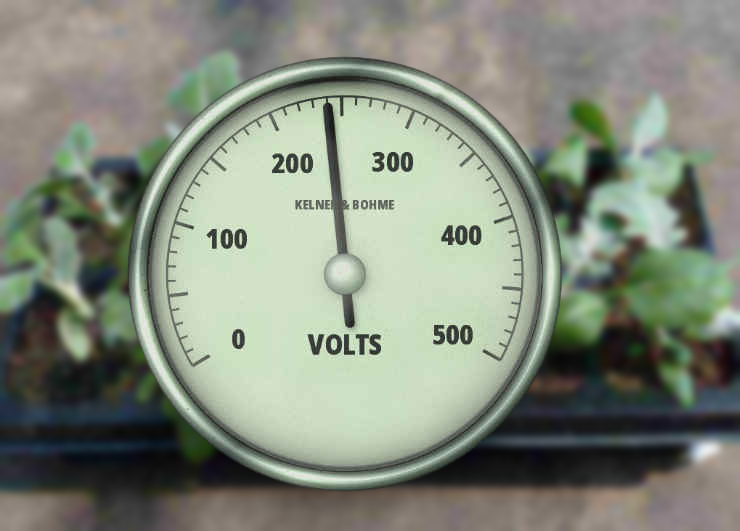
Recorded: V 240
